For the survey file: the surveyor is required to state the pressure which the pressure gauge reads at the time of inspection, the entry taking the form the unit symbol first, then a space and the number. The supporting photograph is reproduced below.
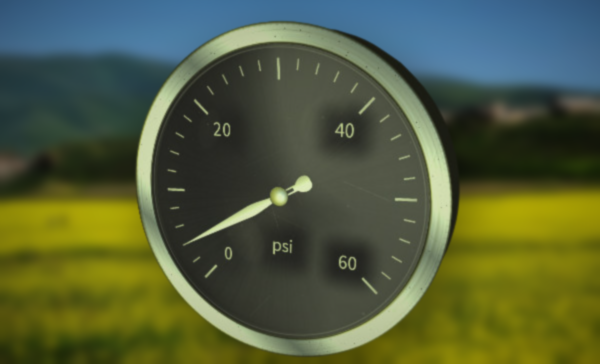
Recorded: psi 4
